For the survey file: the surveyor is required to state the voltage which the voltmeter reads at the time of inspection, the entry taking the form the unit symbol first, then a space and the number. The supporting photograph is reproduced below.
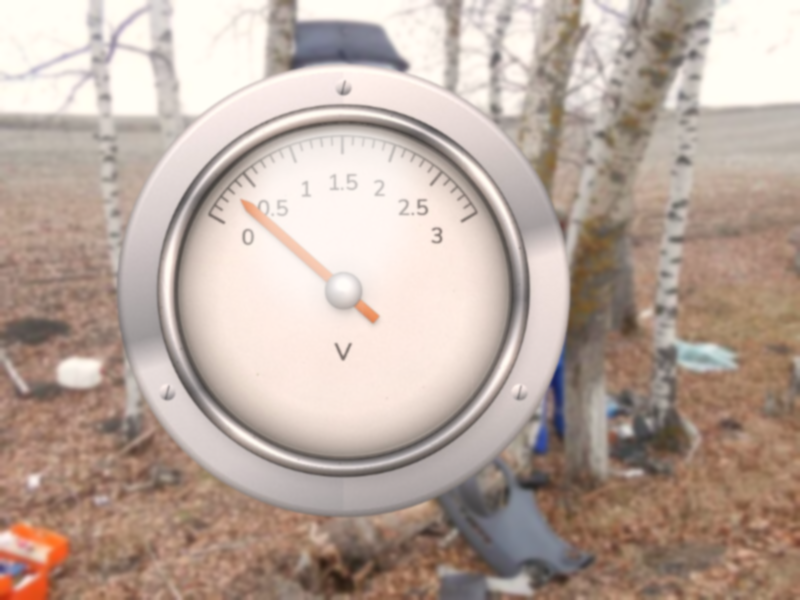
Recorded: V 0.3
